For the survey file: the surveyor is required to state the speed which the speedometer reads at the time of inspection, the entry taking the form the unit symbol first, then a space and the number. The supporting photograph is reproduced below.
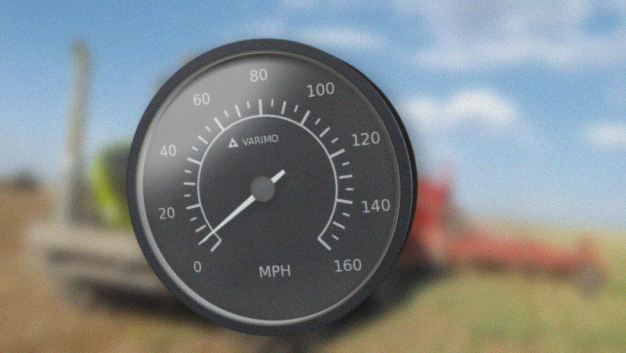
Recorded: mph 5
